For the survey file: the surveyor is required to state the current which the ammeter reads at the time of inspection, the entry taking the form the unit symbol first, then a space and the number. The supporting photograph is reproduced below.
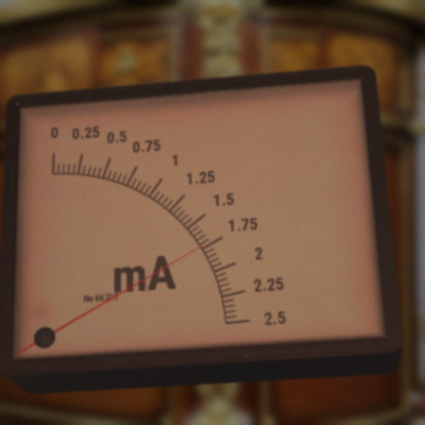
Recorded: mA 1.75
